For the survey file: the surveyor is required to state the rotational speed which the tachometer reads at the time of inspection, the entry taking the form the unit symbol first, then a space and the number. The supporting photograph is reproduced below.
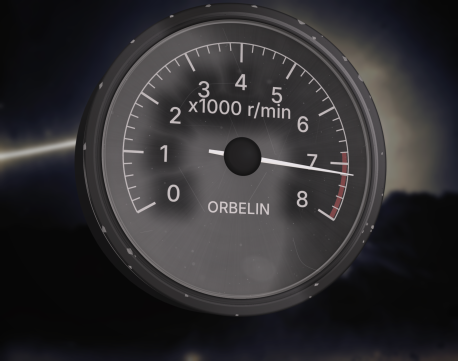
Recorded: rpm 7200
